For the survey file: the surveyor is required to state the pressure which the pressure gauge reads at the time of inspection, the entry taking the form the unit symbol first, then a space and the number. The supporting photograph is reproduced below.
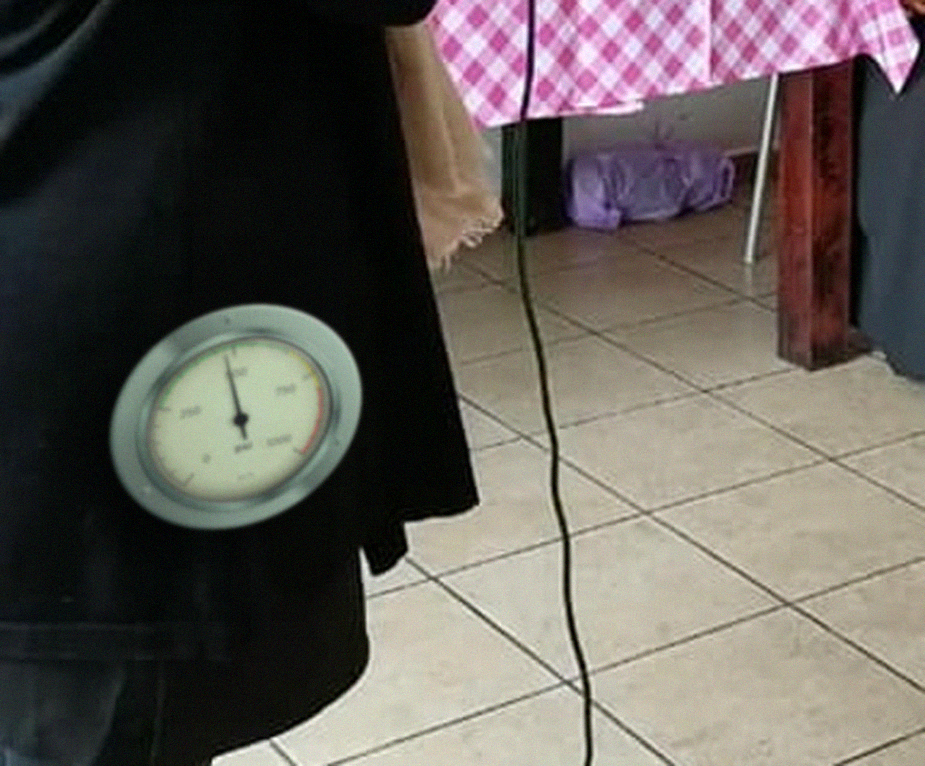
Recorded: psi 475
